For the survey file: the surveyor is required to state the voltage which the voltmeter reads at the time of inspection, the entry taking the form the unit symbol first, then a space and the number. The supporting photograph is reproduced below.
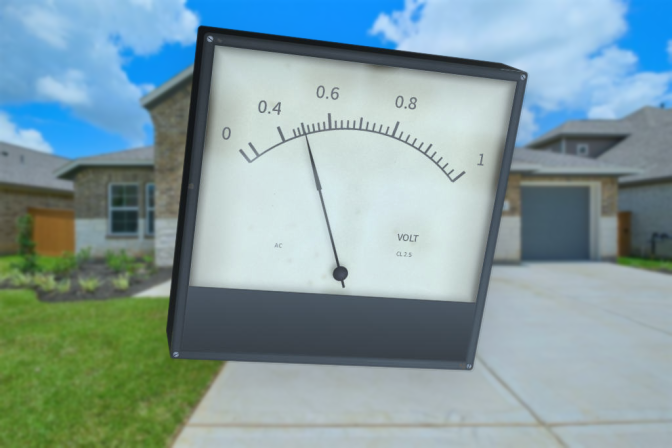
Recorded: V 0.5
